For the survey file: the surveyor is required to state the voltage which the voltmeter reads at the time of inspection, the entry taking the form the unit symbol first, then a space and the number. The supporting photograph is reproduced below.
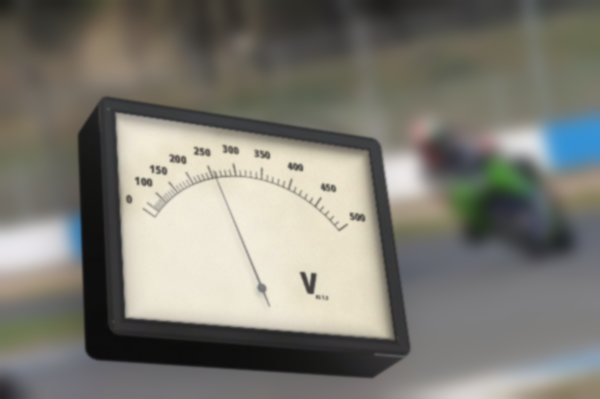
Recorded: V 250
